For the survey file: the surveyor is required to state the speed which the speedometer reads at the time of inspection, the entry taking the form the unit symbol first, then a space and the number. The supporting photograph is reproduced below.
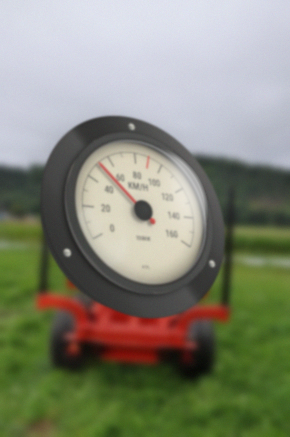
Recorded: km/h 50
